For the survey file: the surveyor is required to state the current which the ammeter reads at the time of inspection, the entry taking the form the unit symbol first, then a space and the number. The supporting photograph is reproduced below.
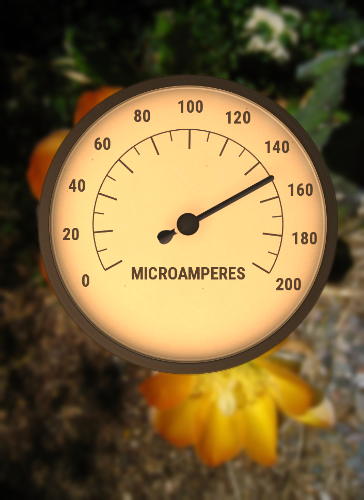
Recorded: µA 150
